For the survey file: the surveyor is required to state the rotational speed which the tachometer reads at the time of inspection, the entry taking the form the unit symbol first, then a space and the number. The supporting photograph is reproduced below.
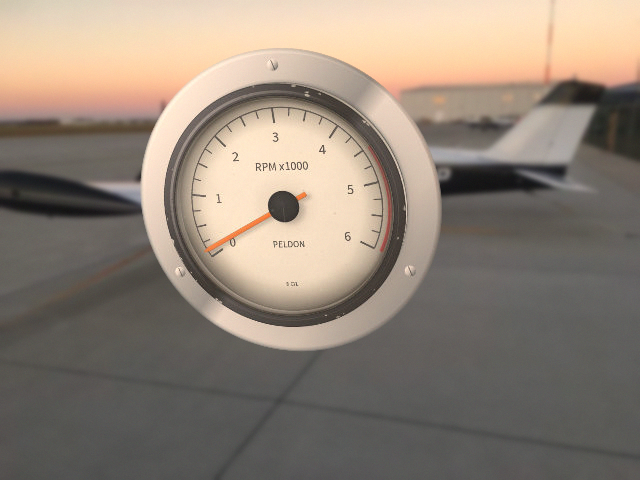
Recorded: rpm 125
